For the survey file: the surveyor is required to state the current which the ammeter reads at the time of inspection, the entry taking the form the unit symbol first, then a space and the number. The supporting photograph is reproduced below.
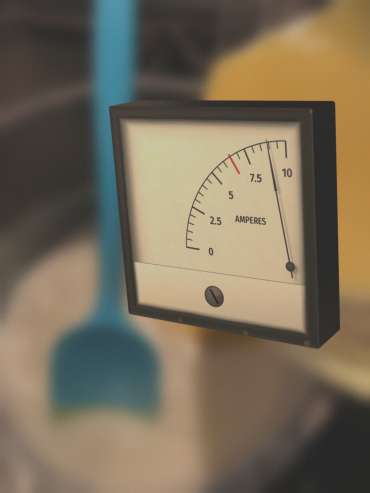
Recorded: A 9
